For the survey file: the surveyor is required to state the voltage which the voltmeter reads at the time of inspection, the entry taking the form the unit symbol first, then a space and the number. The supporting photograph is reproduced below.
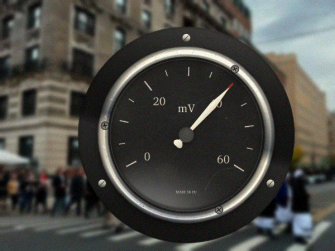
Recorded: mV 40
